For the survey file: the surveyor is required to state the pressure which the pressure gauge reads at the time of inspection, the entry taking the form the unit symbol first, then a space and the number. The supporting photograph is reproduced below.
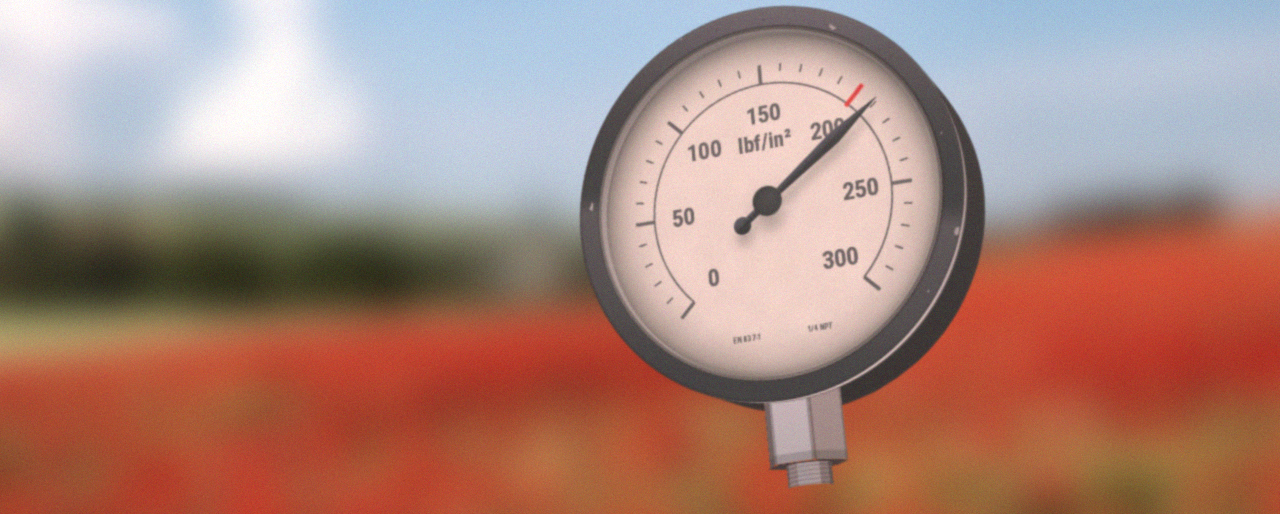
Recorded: psi 210
